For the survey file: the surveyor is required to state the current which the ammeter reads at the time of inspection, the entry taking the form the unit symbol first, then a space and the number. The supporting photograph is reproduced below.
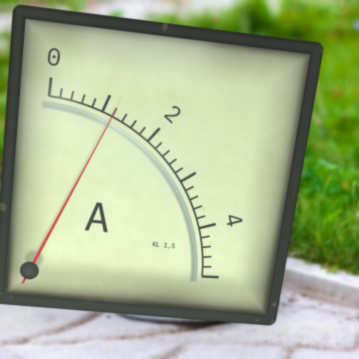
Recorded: A 1.2
